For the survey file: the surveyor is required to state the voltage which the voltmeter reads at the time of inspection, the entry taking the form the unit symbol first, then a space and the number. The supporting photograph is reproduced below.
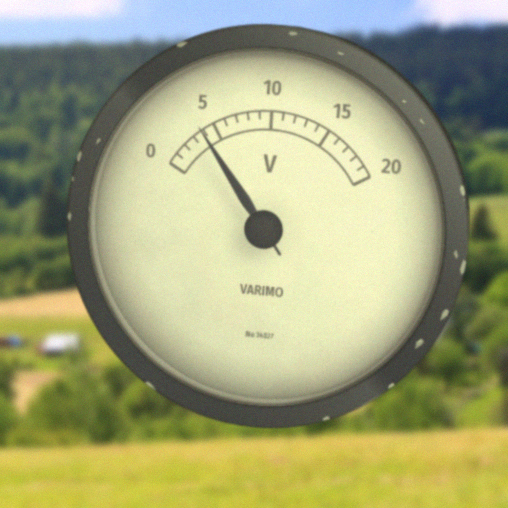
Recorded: V 4
